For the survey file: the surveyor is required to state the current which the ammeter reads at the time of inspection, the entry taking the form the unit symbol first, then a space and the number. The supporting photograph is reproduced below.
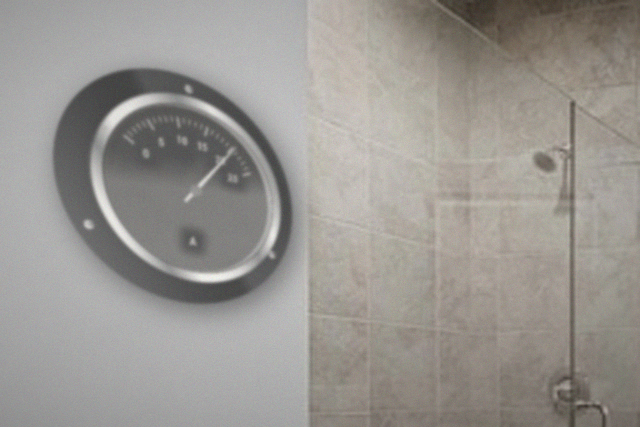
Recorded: A 20
